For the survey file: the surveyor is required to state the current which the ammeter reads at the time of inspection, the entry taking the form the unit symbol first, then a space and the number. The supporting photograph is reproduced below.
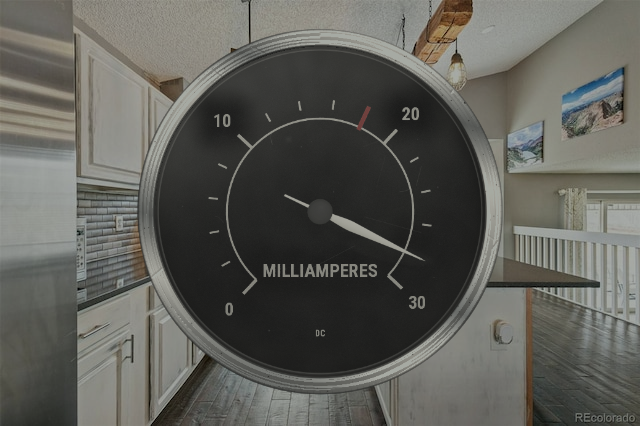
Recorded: mA 28
